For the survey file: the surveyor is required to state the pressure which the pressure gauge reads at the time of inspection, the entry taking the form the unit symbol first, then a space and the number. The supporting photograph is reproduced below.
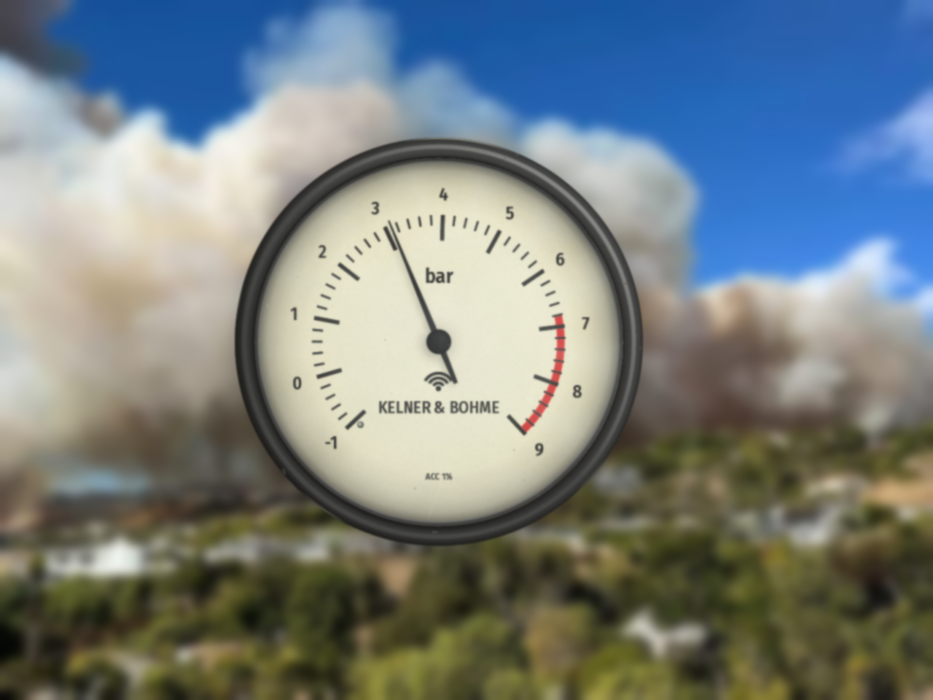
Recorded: bar 3.1
